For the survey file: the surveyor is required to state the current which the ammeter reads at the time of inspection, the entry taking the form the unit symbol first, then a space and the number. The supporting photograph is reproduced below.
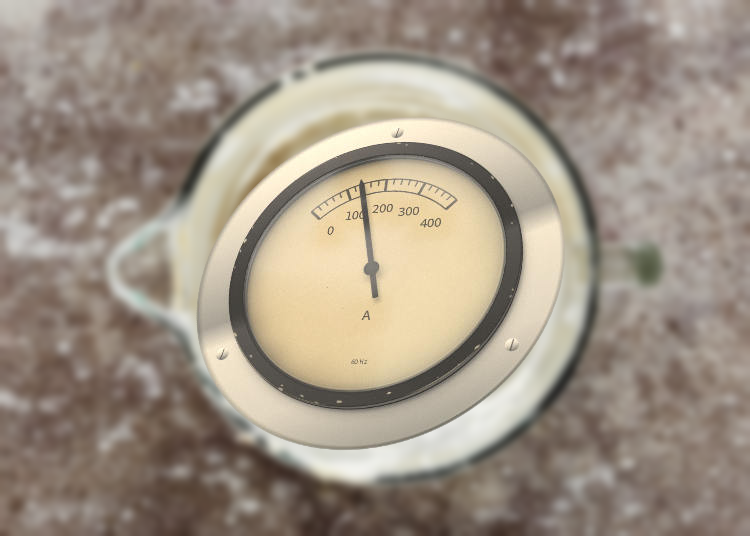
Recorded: A 140
